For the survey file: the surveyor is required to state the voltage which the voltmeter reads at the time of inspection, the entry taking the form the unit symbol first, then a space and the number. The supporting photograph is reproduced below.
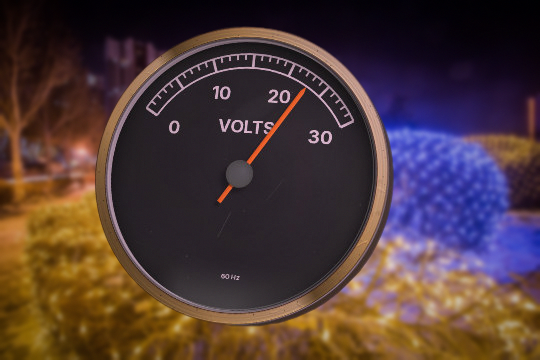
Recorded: V 23
